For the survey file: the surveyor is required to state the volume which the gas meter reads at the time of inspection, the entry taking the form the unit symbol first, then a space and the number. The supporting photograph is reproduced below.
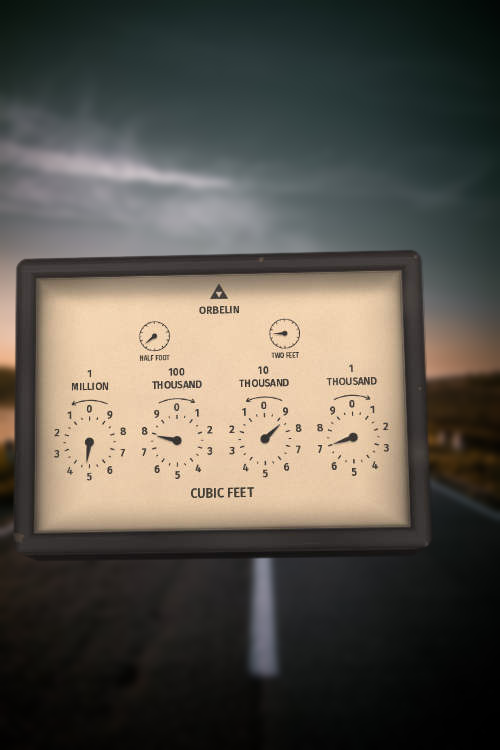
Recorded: ft³ 478700
